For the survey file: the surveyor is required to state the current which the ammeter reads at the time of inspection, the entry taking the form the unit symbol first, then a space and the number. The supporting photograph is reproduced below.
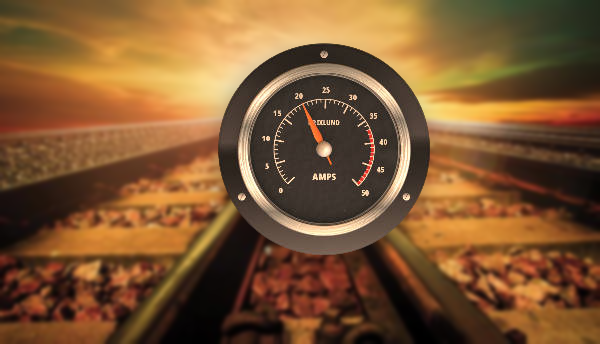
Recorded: A 20
